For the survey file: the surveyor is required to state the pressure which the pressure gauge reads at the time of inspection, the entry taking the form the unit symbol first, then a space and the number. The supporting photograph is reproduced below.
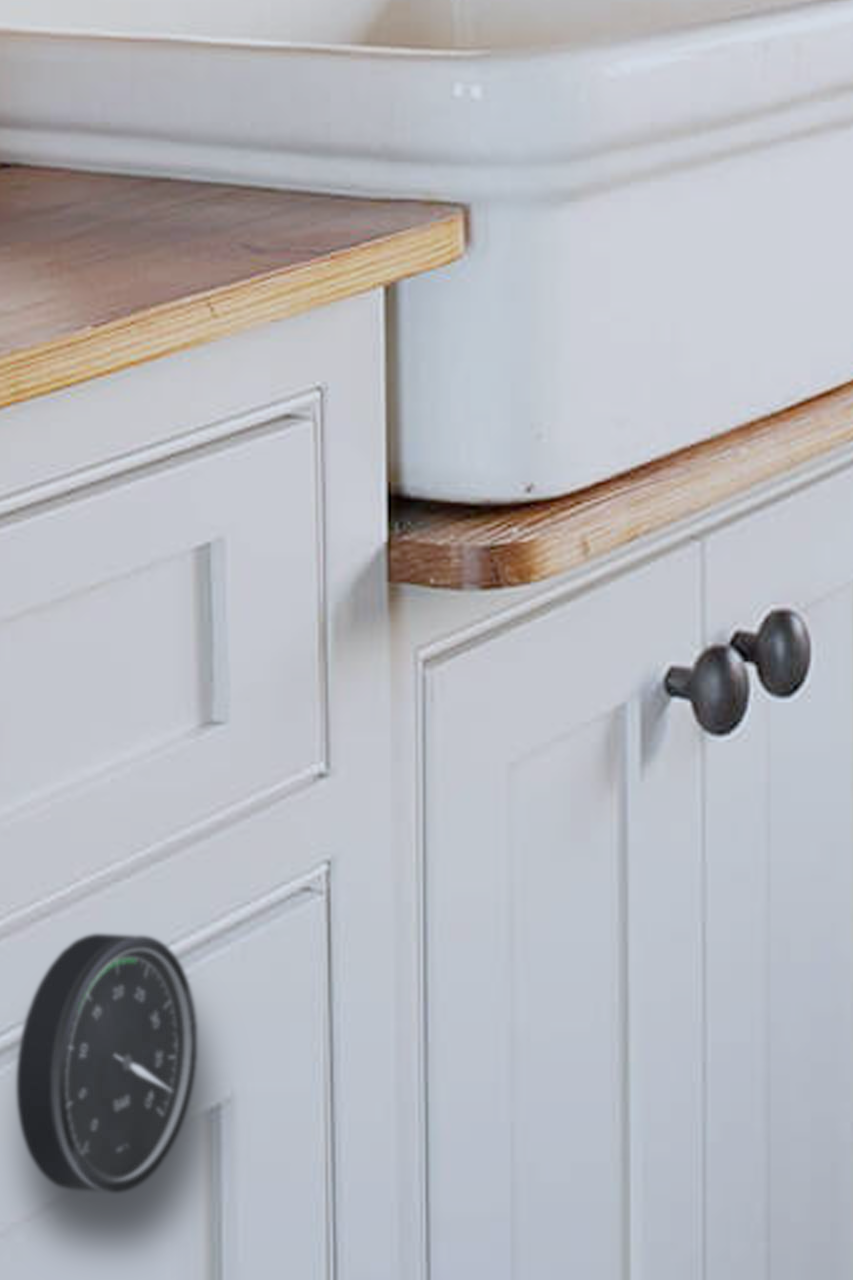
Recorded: bar 38
